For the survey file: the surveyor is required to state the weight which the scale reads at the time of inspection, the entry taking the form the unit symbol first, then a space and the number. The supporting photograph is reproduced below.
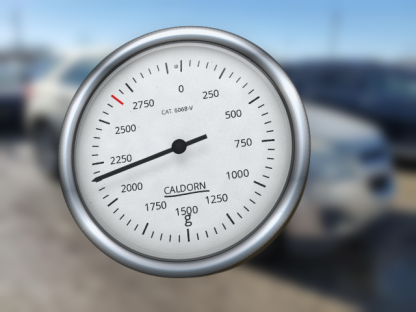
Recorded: g 2150
